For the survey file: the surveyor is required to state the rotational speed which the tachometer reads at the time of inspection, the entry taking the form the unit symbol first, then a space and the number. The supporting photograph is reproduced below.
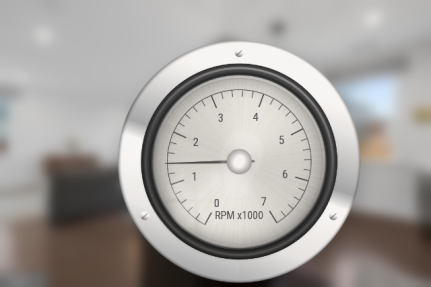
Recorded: rpm 1400
